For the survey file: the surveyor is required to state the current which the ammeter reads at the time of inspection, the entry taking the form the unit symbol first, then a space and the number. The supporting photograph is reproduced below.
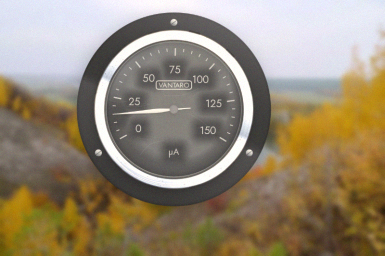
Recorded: µA 15
